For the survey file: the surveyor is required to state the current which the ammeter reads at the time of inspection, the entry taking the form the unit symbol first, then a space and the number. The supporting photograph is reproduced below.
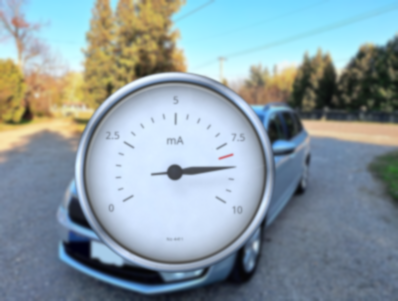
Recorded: mA 8.5
